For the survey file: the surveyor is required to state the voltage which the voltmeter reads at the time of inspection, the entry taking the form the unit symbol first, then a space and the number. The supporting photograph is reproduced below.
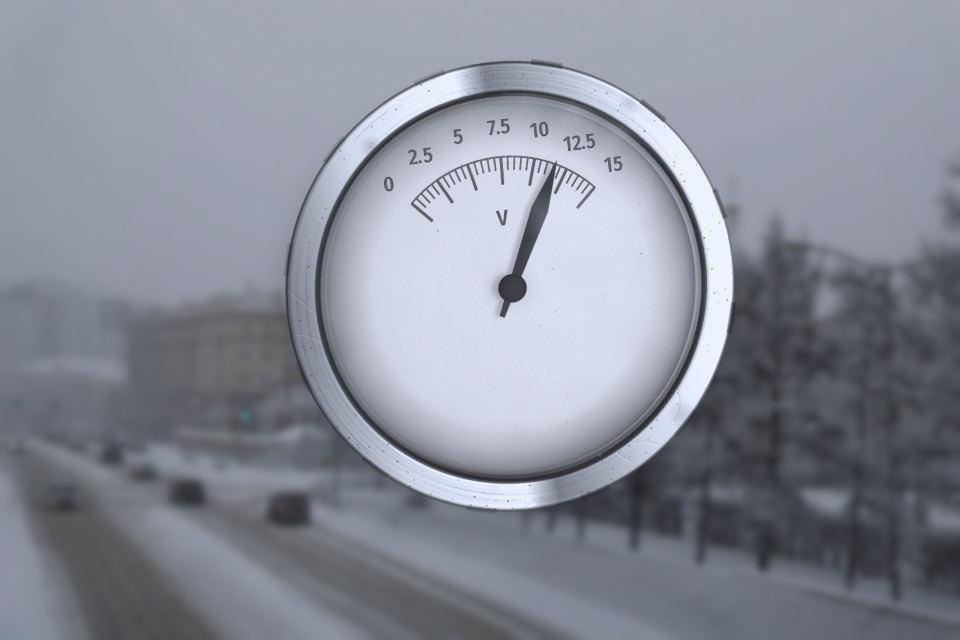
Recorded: V 11.5
